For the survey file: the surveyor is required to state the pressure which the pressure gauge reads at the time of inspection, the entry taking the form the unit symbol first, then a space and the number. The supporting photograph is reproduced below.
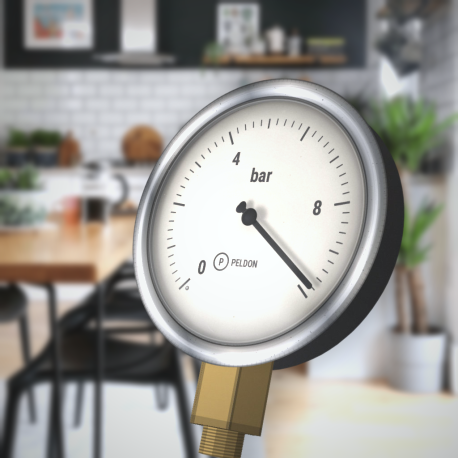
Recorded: bar 9.8
